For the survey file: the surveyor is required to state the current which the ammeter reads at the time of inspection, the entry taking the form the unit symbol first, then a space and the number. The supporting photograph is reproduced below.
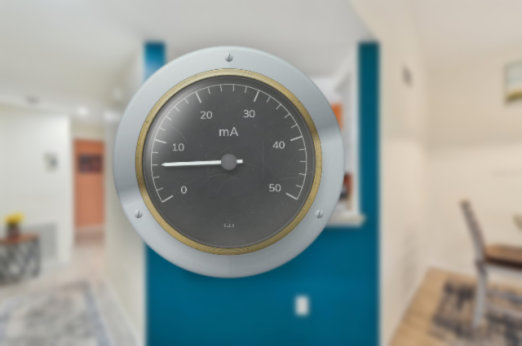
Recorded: mA 6
